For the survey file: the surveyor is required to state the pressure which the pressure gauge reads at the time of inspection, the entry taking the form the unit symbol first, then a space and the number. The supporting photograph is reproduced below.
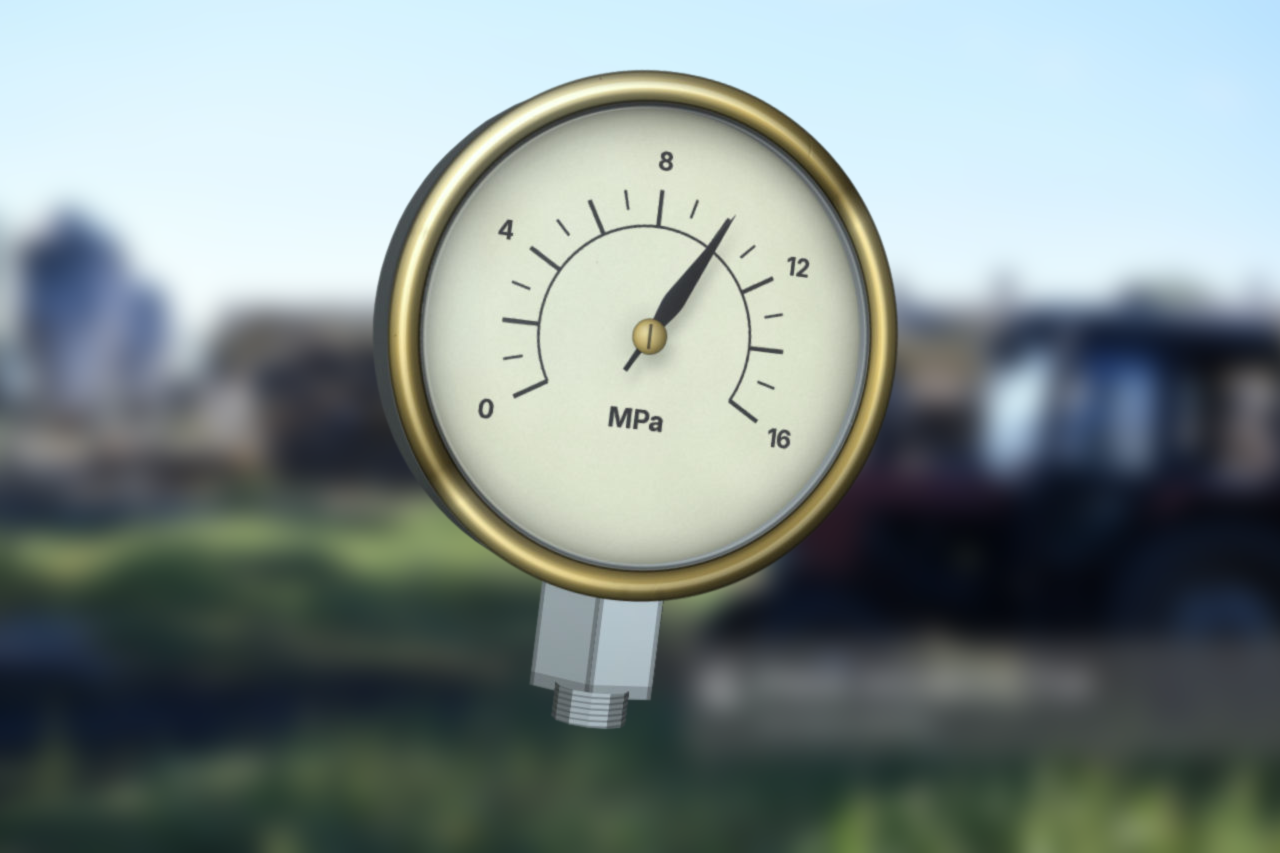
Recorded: MPa 10
